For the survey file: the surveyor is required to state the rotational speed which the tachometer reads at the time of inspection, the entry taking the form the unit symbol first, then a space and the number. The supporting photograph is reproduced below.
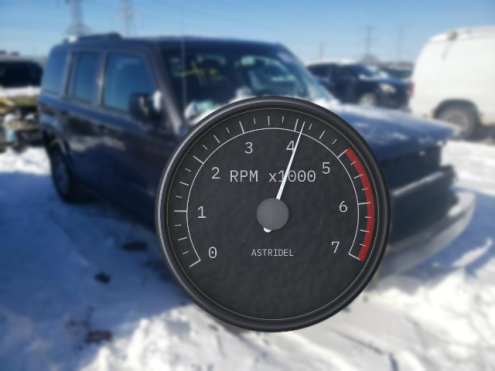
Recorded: rpm 4125
